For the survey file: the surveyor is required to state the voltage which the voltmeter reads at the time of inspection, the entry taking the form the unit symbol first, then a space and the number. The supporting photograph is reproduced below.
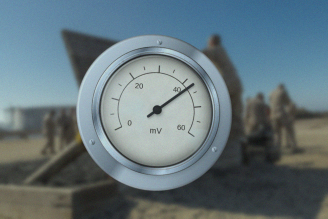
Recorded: mV 42.5
